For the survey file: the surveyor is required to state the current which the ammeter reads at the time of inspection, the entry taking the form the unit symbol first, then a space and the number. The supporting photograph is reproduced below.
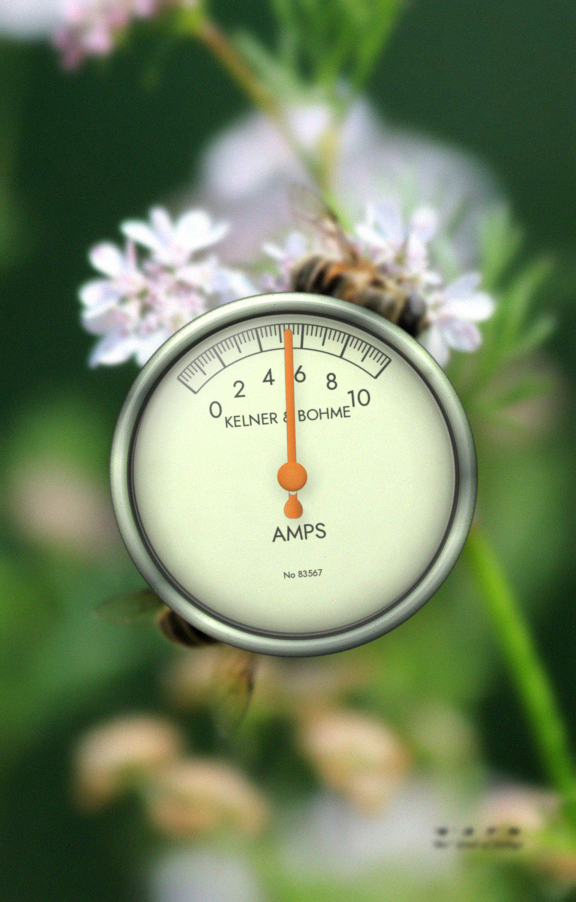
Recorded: A 5.4
